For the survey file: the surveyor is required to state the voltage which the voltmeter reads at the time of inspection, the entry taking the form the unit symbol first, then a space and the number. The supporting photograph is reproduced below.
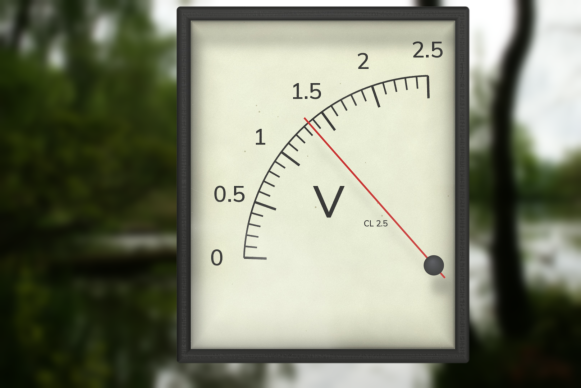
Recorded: V 1.35
